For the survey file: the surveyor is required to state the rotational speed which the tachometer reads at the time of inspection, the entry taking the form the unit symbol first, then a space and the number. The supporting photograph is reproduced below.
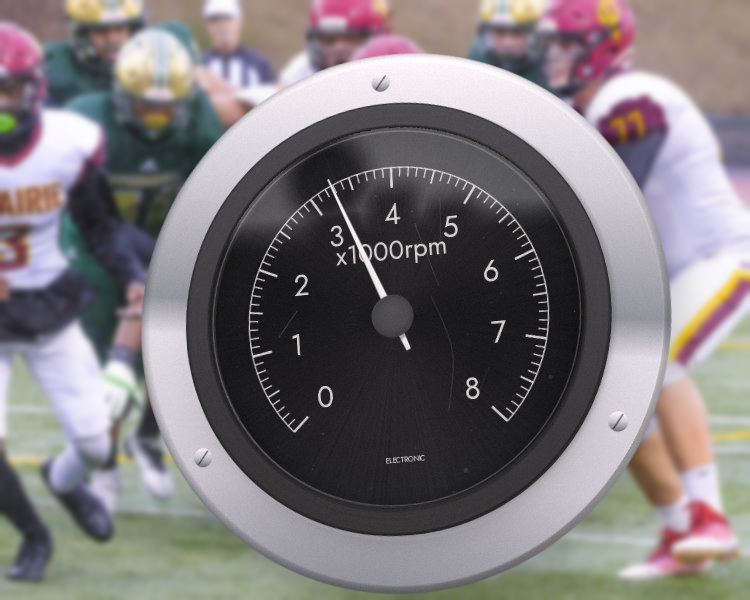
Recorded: rpm 3300
